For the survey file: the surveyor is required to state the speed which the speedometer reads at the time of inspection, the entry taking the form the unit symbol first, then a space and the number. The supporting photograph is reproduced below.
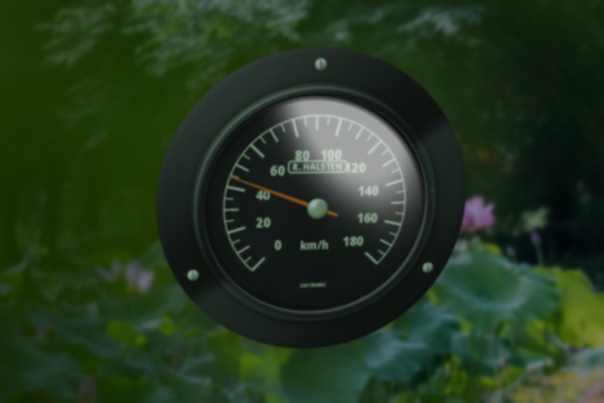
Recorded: km/h 45
